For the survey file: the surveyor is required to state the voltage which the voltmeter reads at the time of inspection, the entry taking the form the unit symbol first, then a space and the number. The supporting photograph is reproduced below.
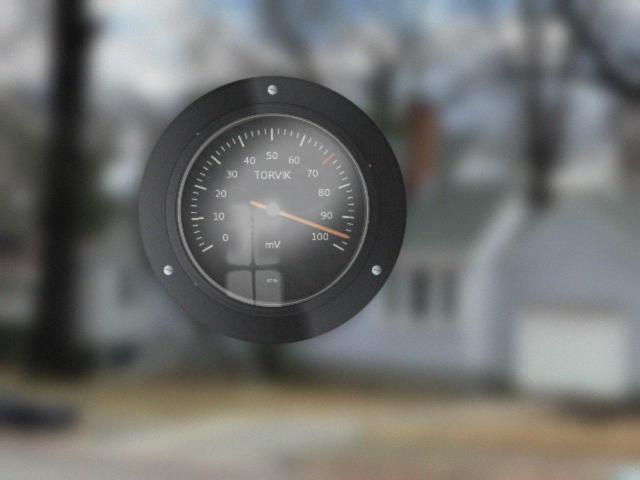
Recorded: mV 96
